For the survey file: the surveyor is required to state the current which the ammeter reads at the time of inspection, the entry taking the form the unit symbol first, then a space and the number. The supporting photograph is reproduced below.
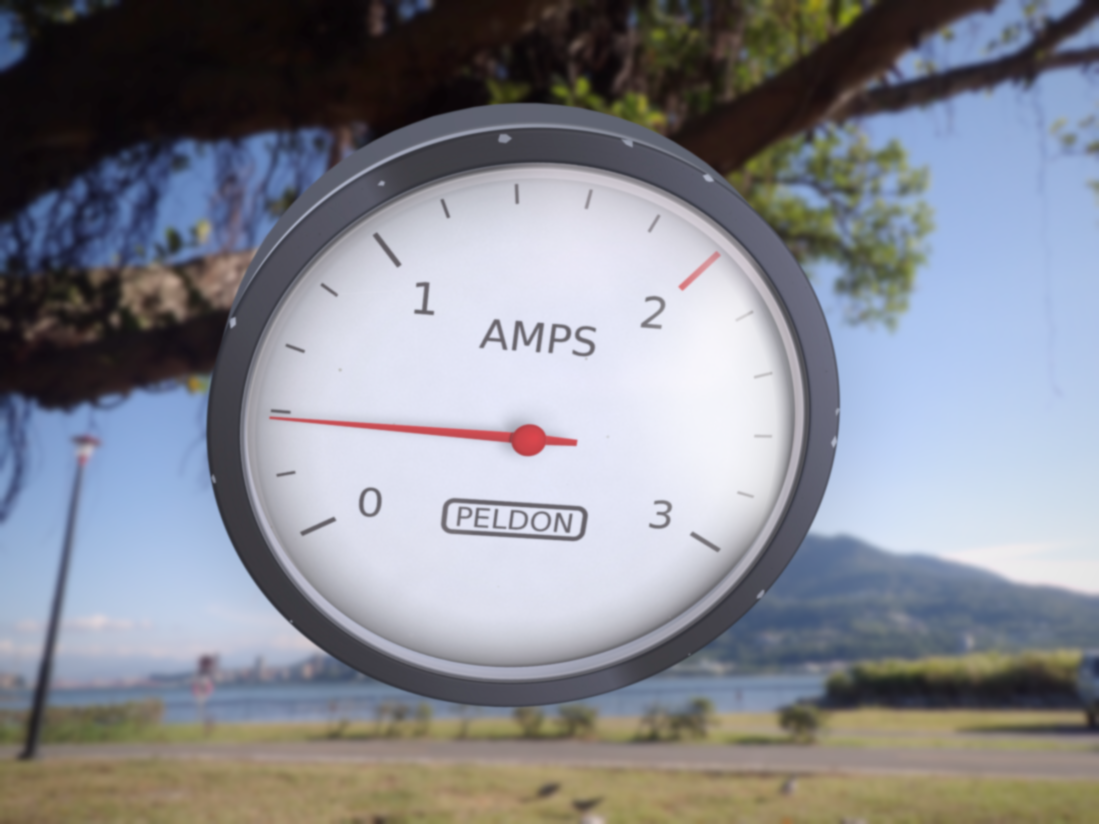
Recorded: A 0.4
